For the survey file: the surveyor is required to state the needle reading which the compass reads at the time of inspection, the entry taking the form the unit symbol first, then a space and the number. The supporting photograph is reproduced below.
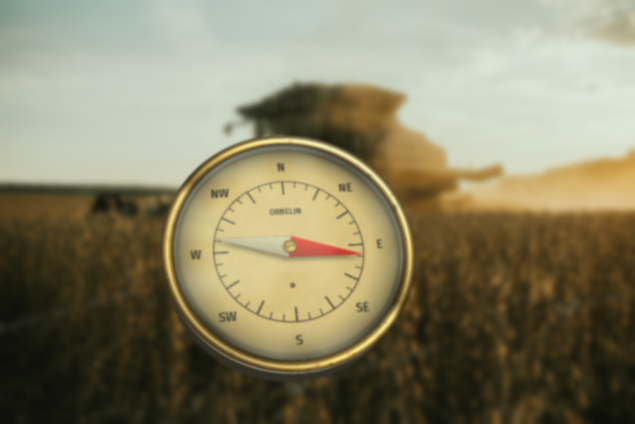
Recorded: ° 100
